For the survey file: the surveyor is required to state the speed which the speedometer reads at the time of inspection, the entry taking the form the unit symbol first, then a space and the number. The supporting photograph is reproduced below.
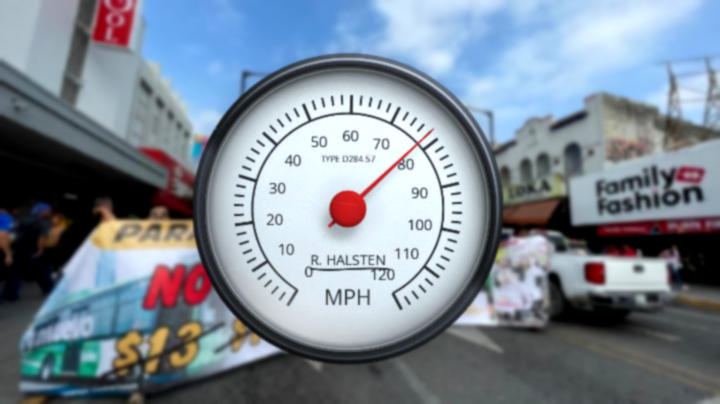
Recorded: mph 78
